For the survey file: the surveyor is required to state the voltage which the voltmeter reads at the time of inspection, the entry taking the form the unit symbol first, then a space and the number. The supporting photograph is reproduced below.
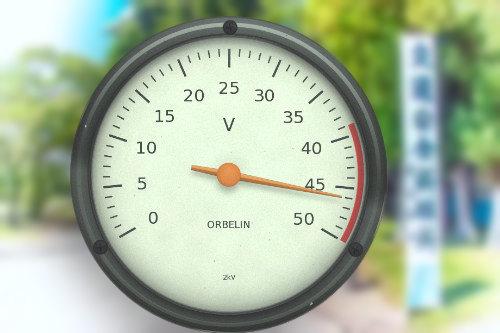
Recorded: V 46
